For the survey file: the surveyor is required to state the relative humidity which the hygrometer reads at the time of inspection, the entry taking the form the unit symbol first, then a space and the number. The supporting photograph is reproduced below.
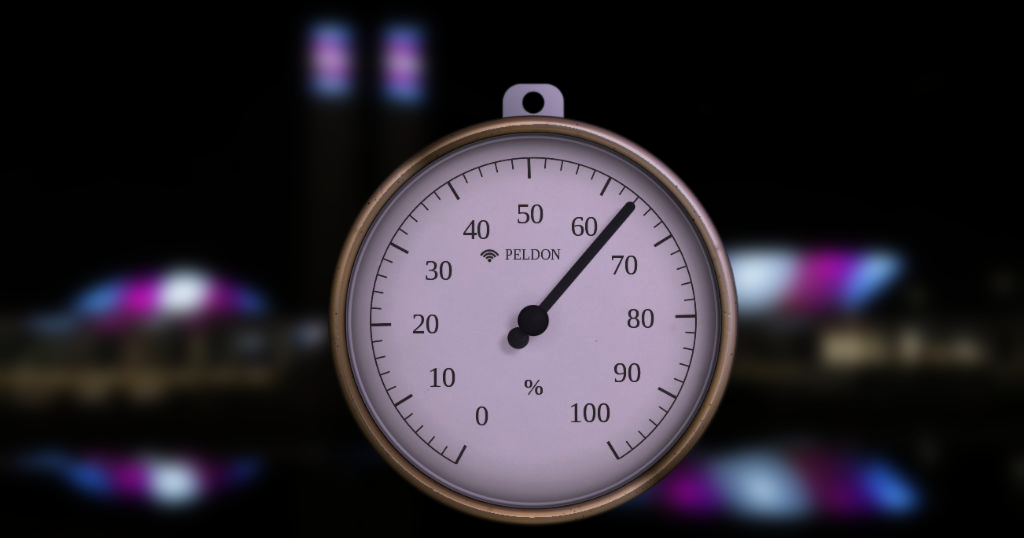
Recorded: % 64
